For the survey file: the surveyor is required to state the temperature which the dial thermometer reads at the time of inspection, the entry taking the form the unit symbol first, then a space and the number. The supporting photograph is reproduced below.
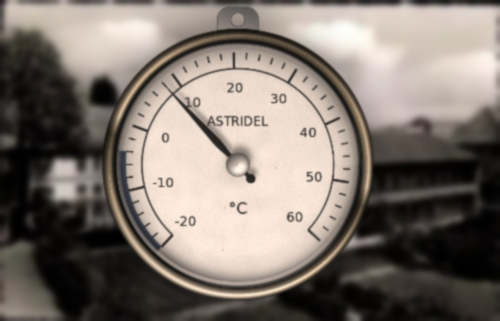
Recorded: °C 8
